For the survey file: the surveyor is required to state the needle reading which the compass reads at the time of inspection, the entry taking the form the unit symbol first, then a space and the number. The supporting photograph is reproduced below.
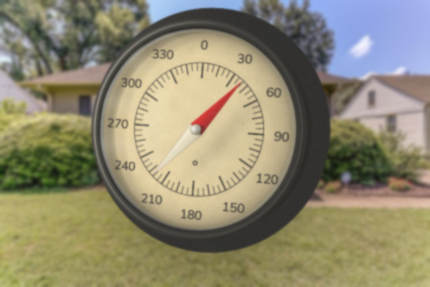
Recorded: ° 40
